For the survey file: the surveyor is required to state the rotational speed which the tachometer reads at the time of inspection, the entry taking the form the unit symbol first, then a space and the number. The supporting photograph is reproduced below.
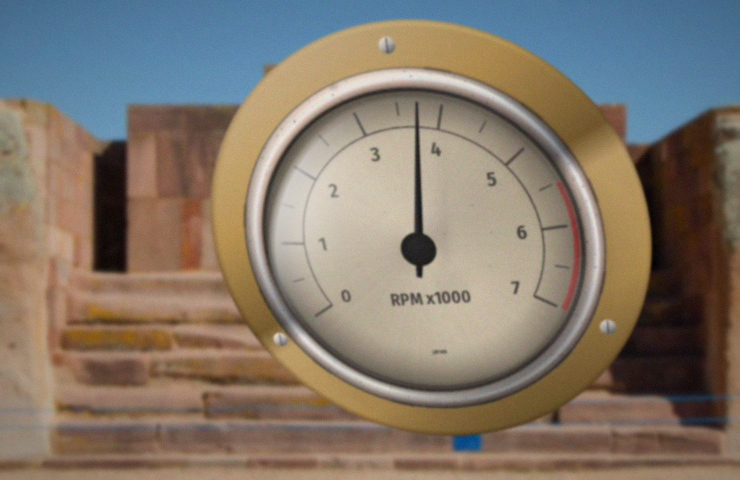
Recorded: rpm 3750
